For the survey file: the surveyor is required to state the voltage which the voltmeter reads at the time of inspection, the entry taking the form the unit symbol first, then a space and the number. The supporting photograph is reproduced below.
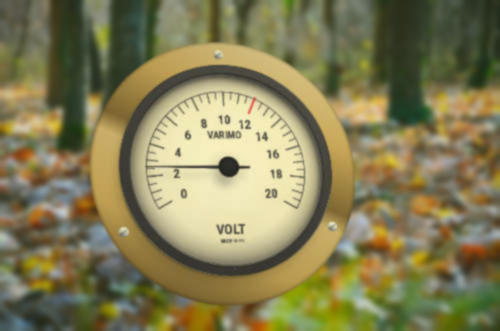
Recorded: V 2.5
